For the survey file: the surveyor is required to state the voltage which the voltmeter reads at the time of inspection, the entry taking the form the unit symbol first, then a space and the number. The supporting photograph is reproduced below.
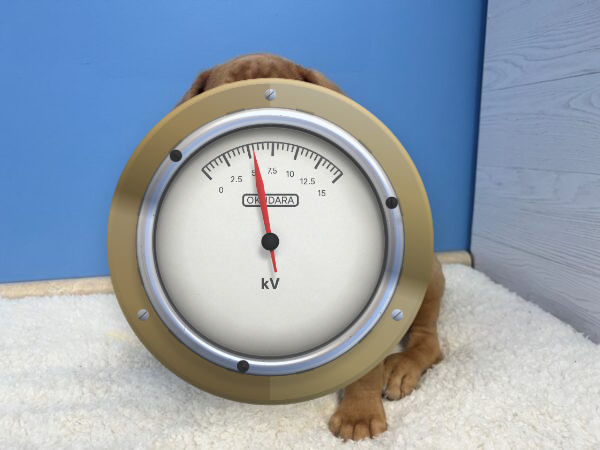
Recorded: kV 5.5
